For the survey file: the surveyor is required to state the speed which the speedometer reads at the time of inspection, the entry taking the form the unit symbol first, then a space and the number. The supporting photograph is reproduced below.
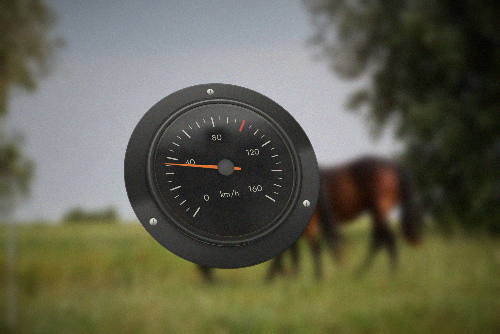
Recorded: km/h 35
